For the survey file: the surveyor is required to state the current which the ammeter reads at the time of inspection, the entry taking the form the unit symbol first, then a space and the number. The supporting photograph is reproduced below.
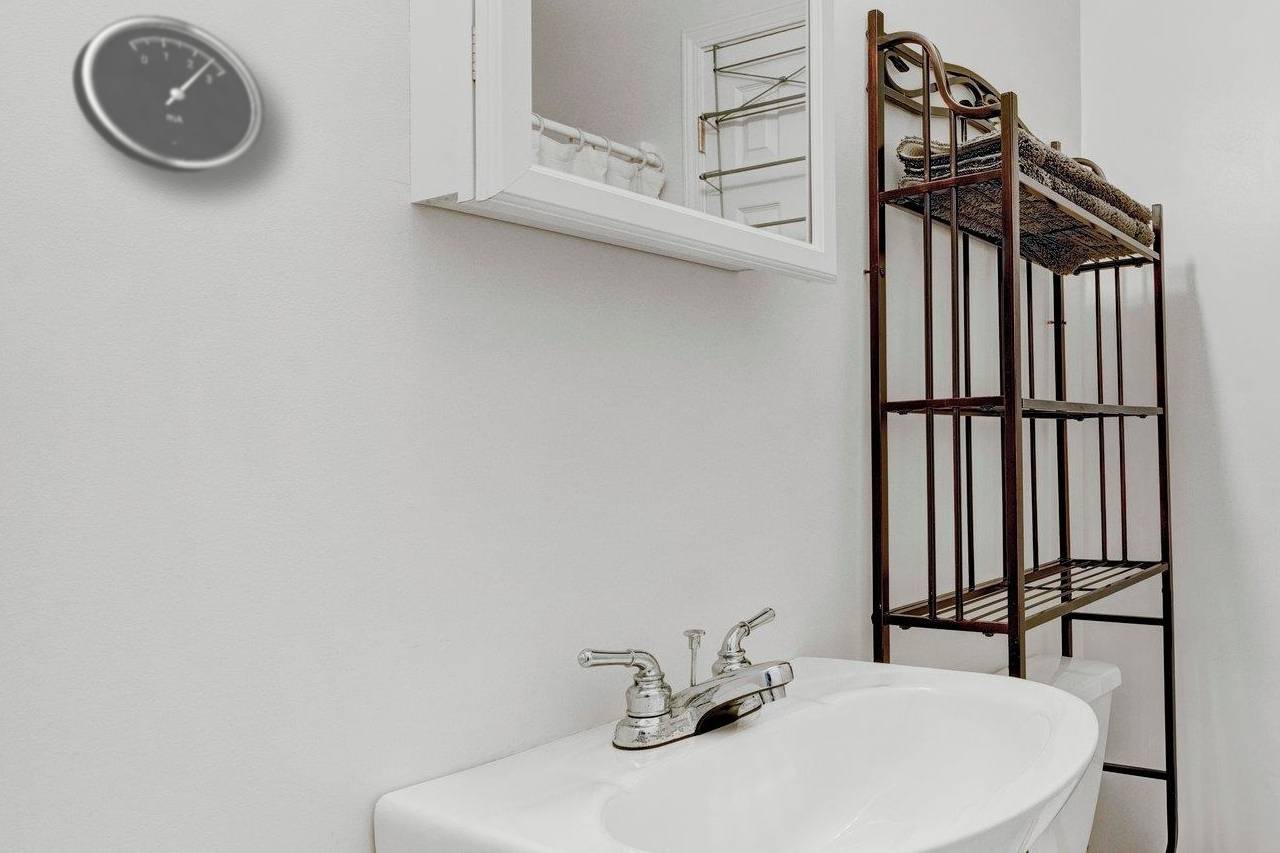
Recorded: mA 2.5
